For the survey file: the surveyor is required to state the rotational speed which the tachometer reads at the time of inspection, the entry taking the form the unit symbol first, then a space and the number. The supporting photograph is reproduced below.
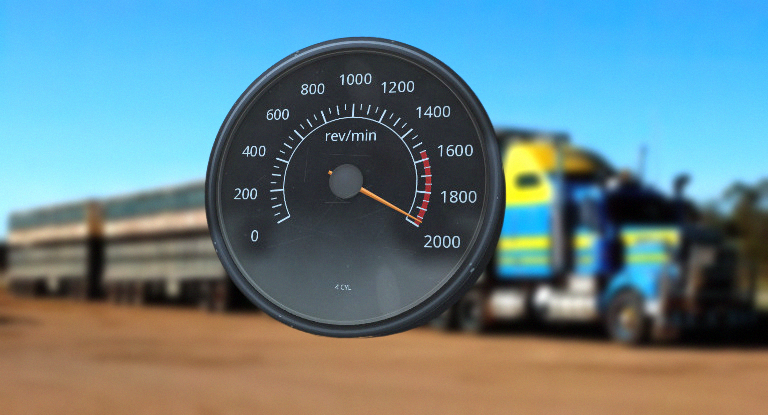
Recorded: rpm 1975
